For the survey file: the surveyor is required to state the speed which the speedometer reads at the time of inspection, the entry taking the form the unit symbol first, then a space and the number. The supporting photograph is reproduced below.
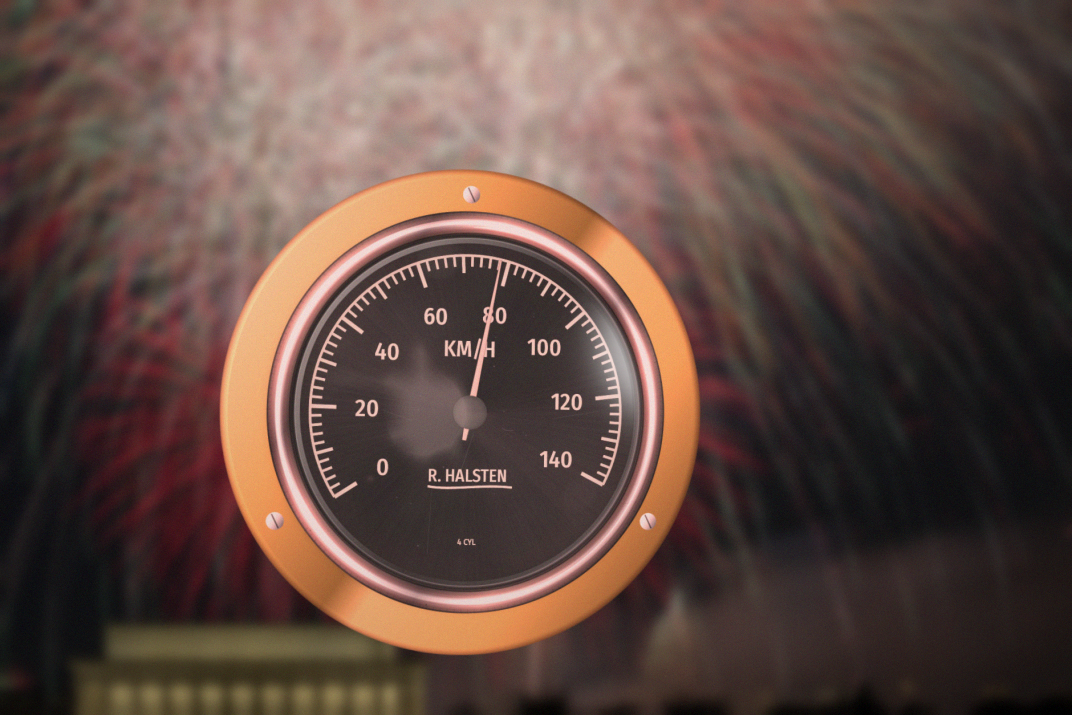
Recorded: km/h 78
